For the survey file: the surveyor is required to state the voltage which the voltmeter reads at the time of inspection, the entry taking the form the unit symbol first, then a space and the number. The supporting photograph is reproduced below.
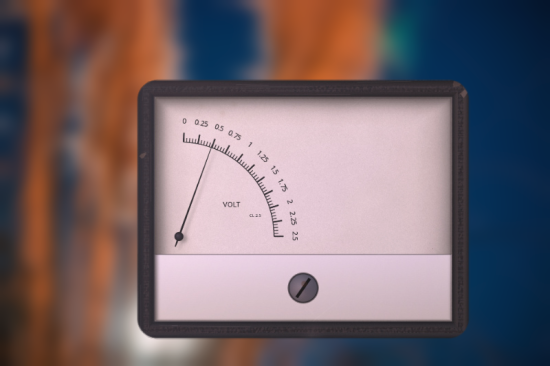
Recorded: V 0.5
